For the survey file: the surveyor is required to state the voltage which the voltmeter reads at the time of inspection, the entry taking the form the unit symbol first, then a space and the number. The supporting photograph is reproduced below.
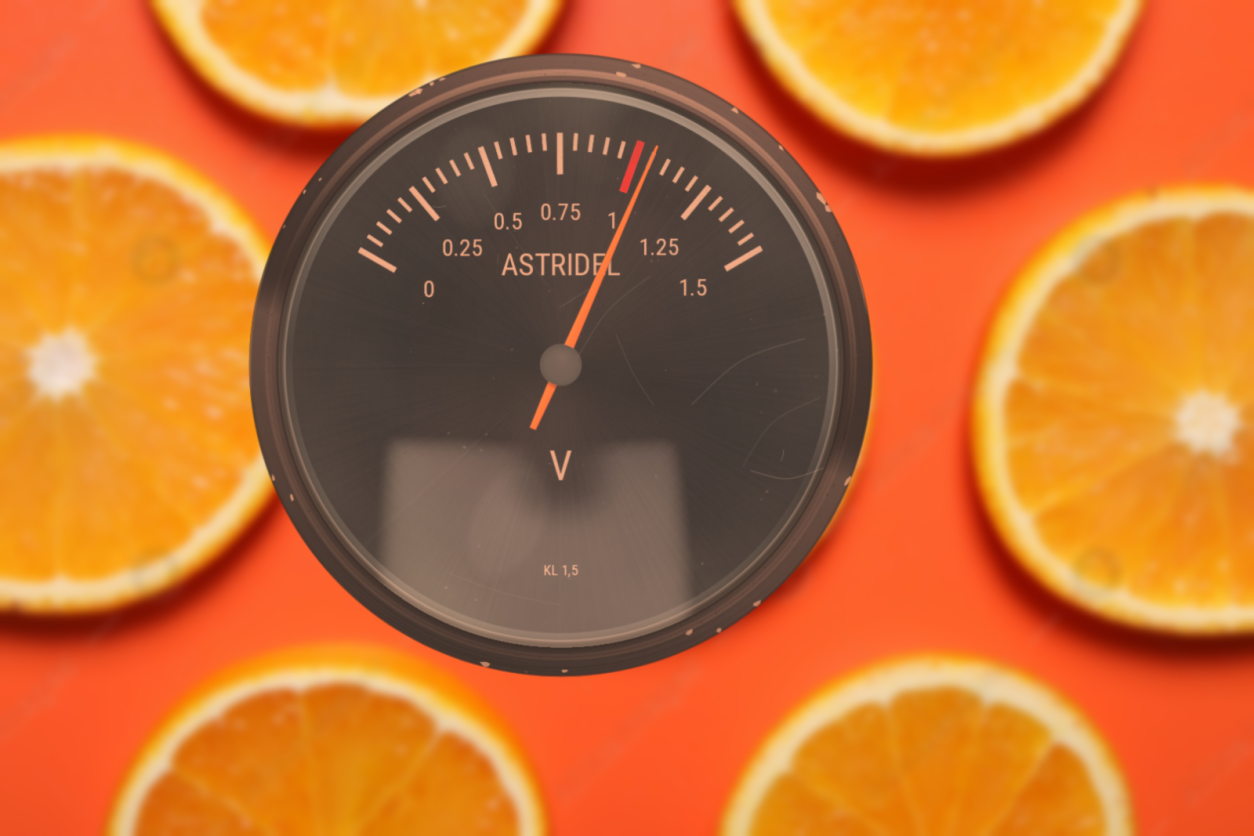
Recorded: V 1.05
